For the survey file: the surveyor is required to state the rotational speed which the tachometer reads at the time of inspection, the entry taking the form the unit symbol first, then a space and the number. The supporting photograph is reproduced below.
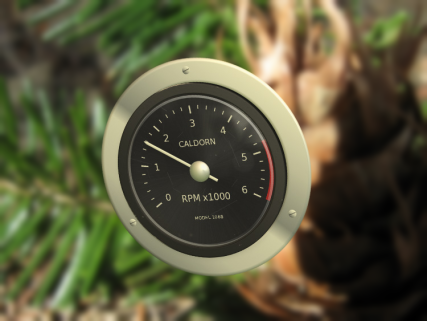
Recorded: rpm 1600
